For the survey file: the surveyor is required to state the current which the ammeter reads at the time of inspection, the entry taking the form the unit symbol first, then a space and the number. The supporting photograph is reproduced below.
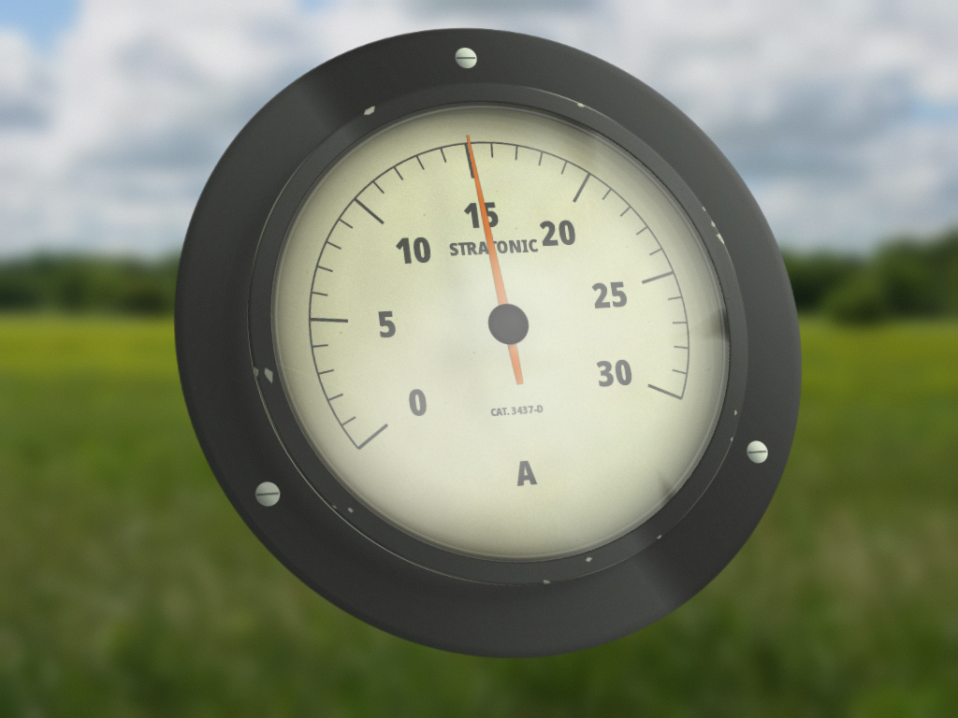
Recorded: A 15
